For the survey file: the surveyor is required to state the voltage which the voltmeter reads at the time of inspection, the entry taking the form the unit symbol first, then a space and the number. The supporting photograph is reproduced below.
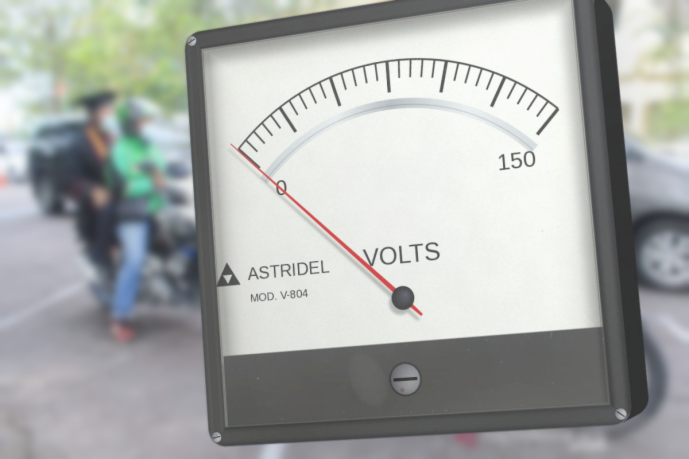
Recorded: V 0
